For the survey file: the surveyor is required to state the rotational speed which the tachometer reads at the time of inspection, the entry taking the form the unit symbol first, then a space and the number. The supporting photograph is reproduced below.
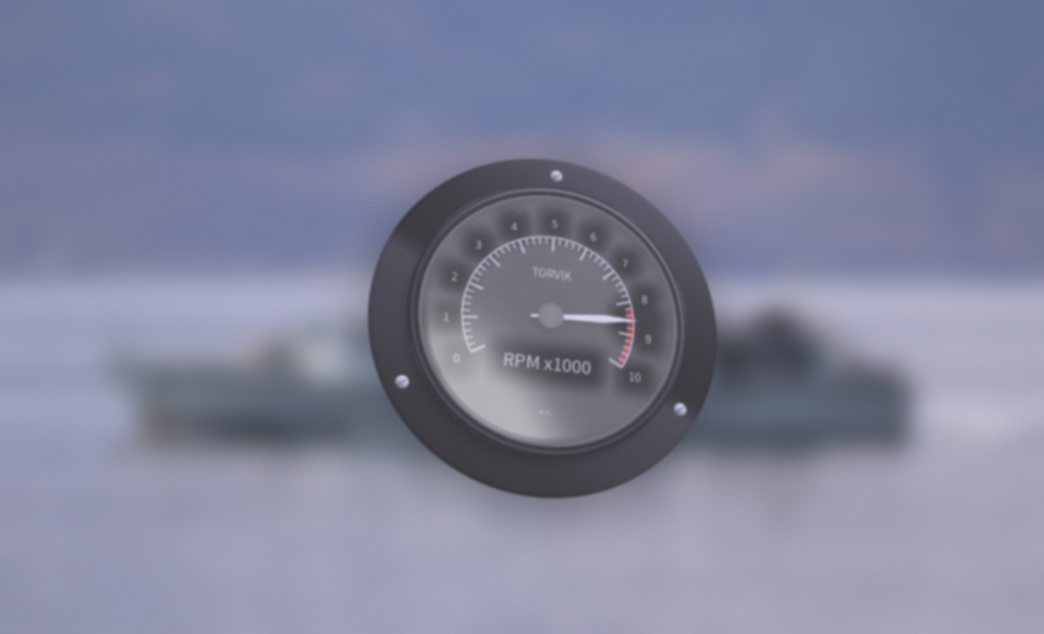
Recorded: rpm 8600
